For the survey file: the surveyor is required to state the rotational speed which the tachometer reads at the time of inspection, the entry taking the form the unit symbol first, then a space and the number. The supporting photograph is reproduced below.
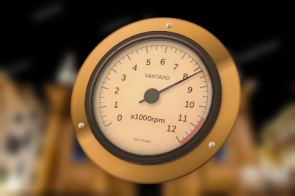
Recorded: rpm 8250
